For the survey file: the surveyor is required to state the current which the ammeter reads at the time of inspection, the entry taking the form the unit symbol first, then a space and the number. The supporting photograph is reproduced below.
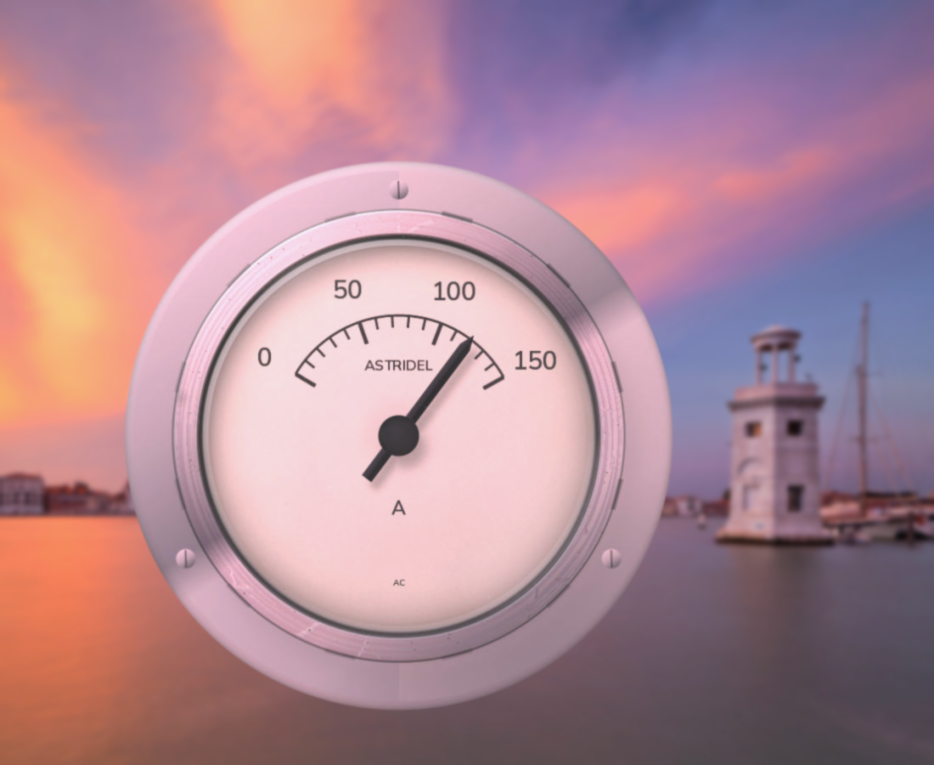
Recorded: A 120
